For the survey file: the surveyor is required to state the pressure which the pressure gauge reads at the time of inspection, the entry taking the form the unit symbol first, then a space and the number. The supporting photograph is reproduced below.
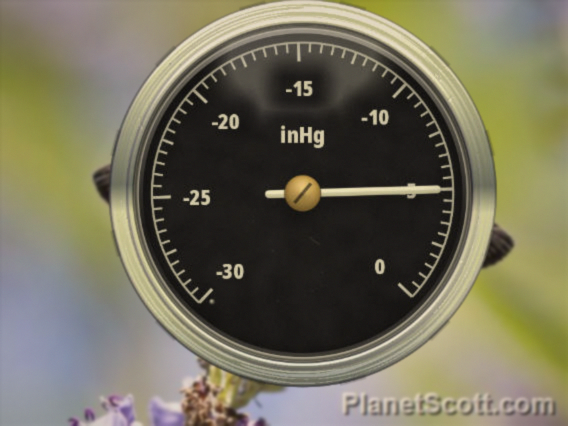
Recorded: inHg -5
